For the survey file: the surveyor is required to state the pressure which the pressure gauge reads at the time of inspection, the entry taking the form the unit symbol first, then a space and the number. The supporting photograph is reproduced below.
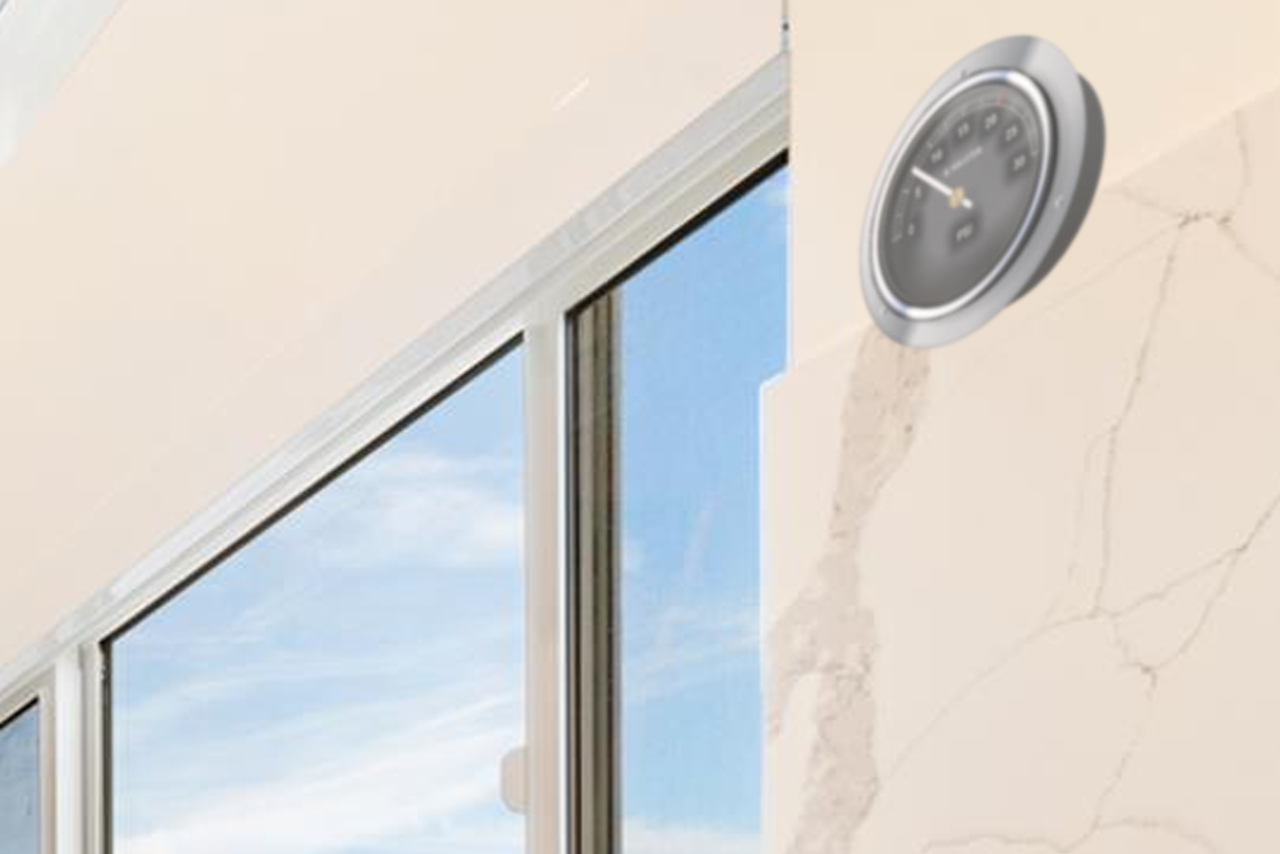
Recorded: psi 7.5
